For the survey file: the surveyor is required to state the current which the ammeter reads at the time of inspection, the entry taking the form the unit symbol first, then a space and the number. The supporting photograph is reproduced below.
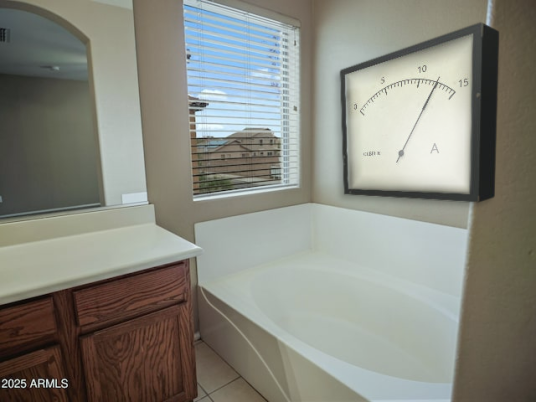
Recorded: A 12.5
